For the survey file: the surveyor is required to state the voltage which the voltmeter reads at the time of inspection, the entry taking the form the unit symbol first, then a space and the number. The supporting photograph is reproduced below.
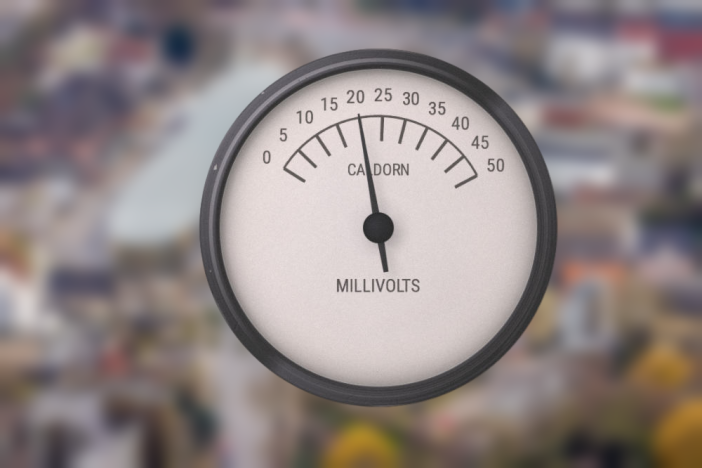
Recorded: mV 20
